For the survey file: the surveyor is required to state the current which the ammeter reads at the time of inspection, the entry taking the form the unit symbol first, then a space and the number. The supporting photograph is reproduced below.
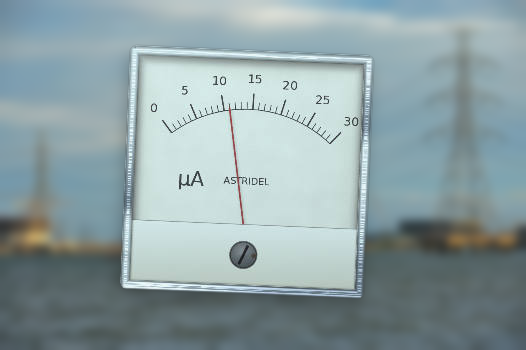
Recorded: µA 11
